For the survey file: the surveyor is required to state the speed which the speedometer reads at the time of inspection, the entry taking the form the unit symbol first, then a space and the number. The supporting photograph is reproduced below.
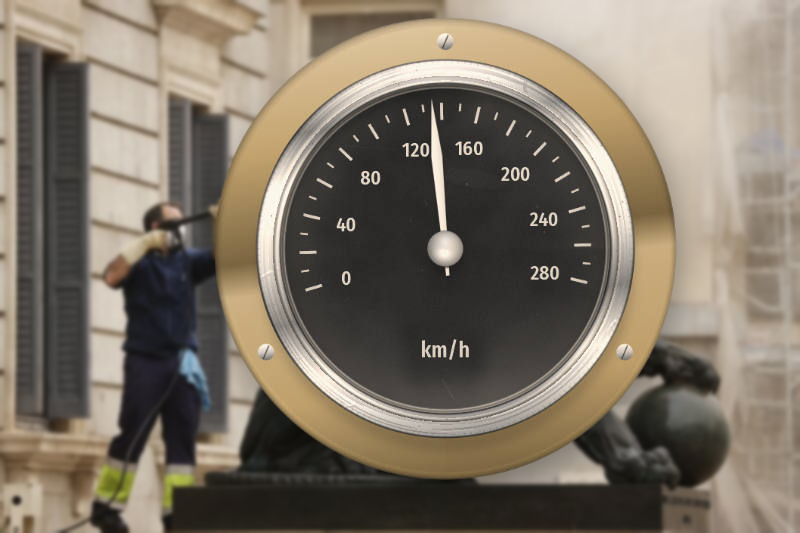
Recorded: km/h 135
